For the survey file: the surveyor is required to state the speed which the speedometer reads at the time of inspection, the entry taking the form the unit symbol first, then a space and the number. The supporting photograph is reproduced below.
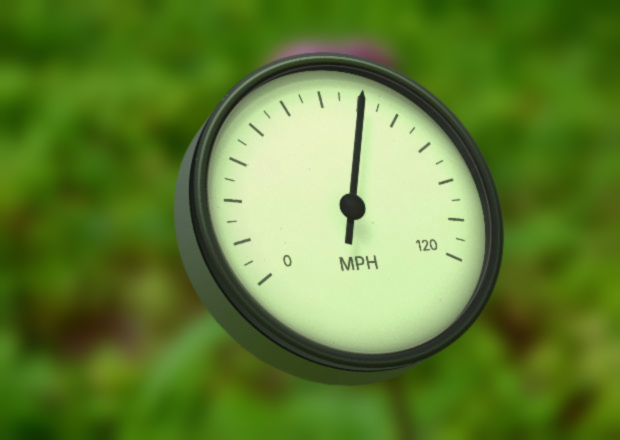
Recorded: mph 70
